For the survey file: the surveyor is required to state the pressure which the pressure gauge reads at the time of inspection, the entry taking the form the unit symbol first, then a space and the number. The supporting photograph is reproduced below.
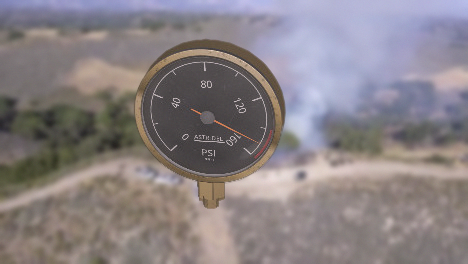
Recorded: psi 150
